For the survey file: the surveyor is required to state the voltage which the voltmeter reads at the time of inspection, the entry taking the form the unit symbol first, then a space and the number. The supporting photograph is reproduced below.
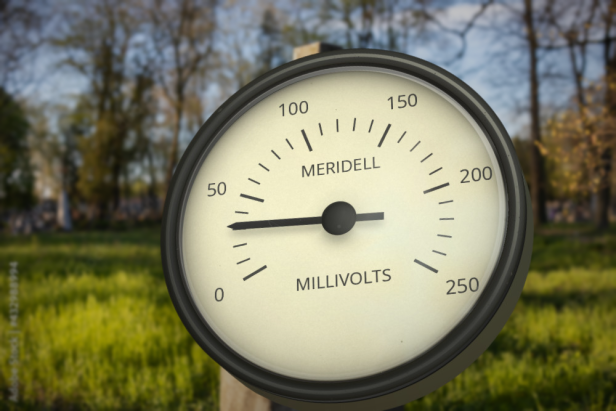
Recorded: mV 30
